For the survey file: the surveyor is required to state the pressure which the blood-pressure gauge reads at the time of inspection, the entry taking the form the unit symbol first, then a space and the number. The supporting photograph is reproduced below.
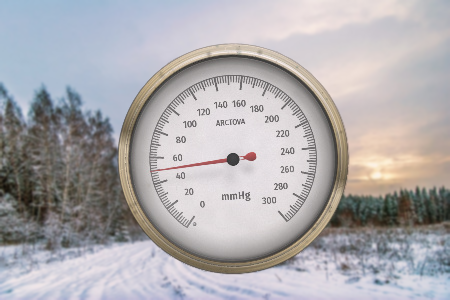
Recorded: mmHg 50
